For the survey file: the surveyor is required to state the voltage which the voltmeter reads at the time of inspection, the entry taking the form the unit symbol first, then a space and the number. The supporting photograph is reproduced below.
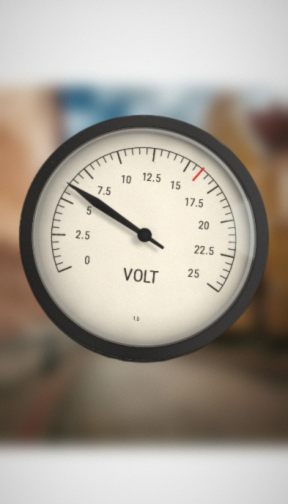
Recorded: V 6
